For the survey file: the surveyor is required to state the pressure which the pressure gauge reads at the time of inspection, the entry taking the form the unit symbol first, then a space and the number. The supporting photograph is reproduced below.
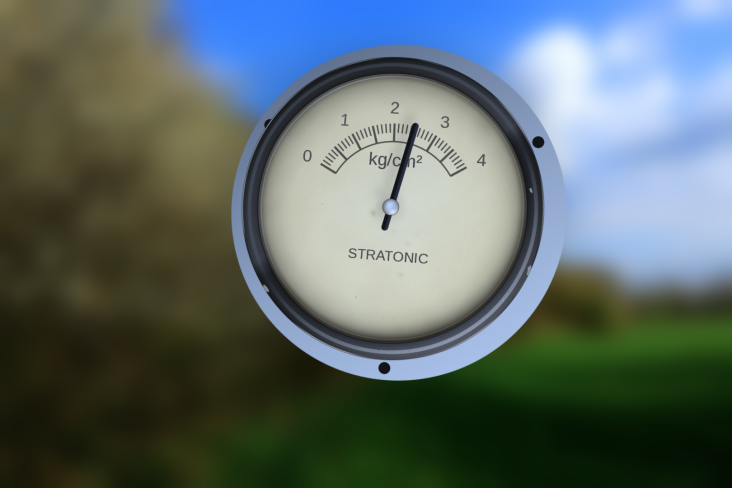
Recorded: kg/cm² 2.5
